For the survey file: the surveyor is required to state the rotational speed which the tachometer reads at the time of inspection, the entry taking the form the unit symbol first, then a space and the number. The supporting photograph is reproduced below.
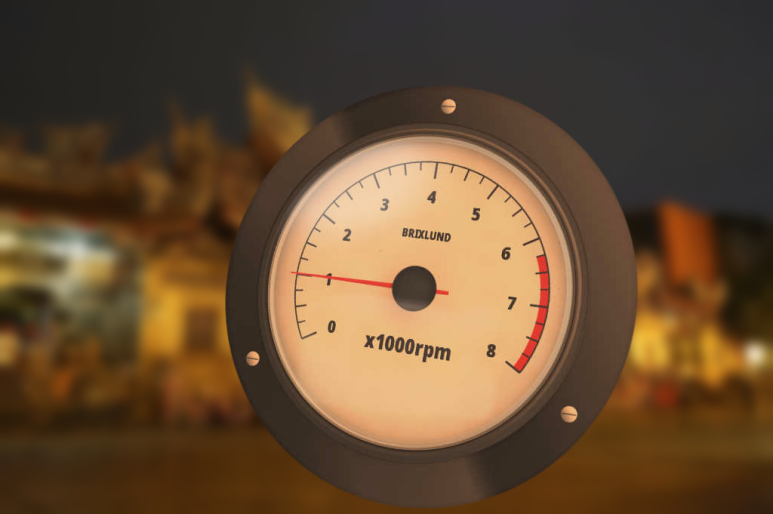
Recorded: rpm 1000
